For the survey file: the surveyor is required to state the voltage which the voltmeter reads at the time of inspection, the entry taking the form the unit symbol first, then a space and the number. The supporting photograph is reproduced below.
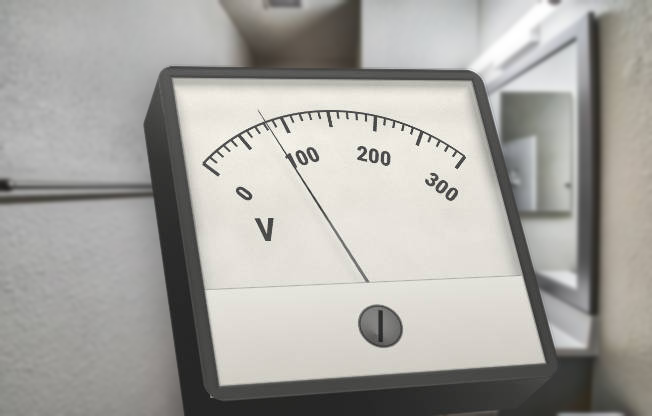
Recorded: V 80
